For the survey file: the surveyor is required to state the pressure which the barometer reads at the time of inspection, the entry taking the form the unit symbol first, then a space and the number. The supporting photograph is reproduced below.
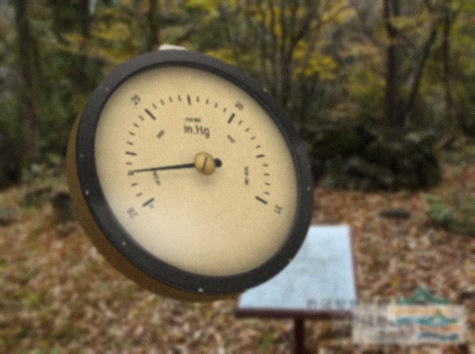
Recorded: inHg 28.3
